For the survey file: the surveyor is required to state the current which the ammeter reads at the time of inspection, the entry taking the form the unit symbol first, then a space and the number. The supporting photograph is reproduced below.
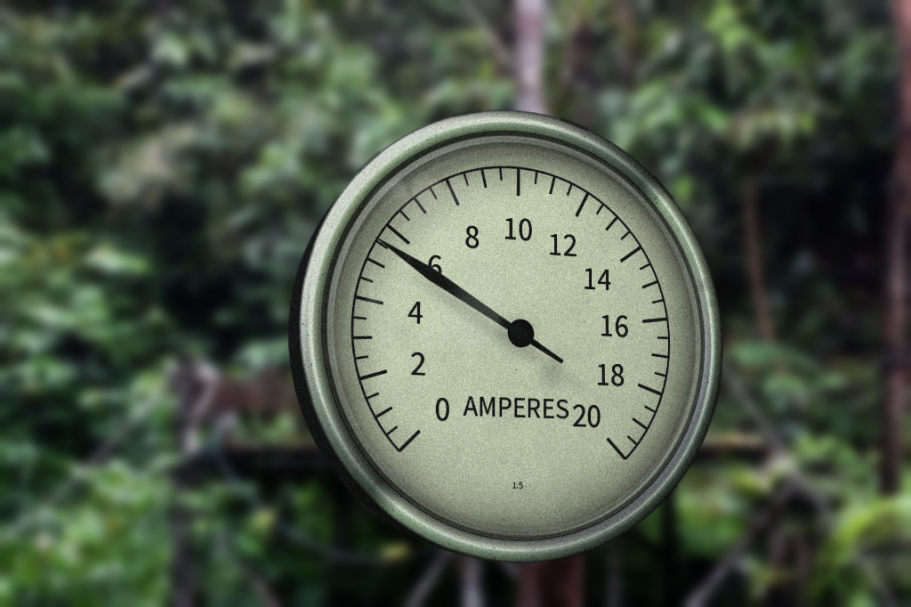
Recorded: A 5.5
